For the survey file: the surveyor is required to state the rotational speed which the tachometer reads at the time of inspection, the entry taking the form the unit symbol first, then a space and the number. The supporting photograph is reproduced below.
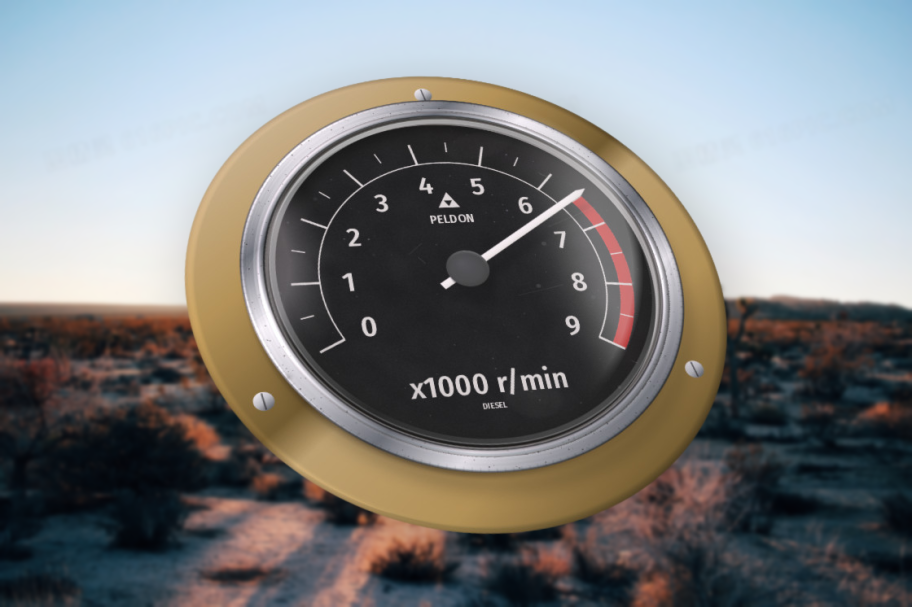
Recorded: rpm 6500
